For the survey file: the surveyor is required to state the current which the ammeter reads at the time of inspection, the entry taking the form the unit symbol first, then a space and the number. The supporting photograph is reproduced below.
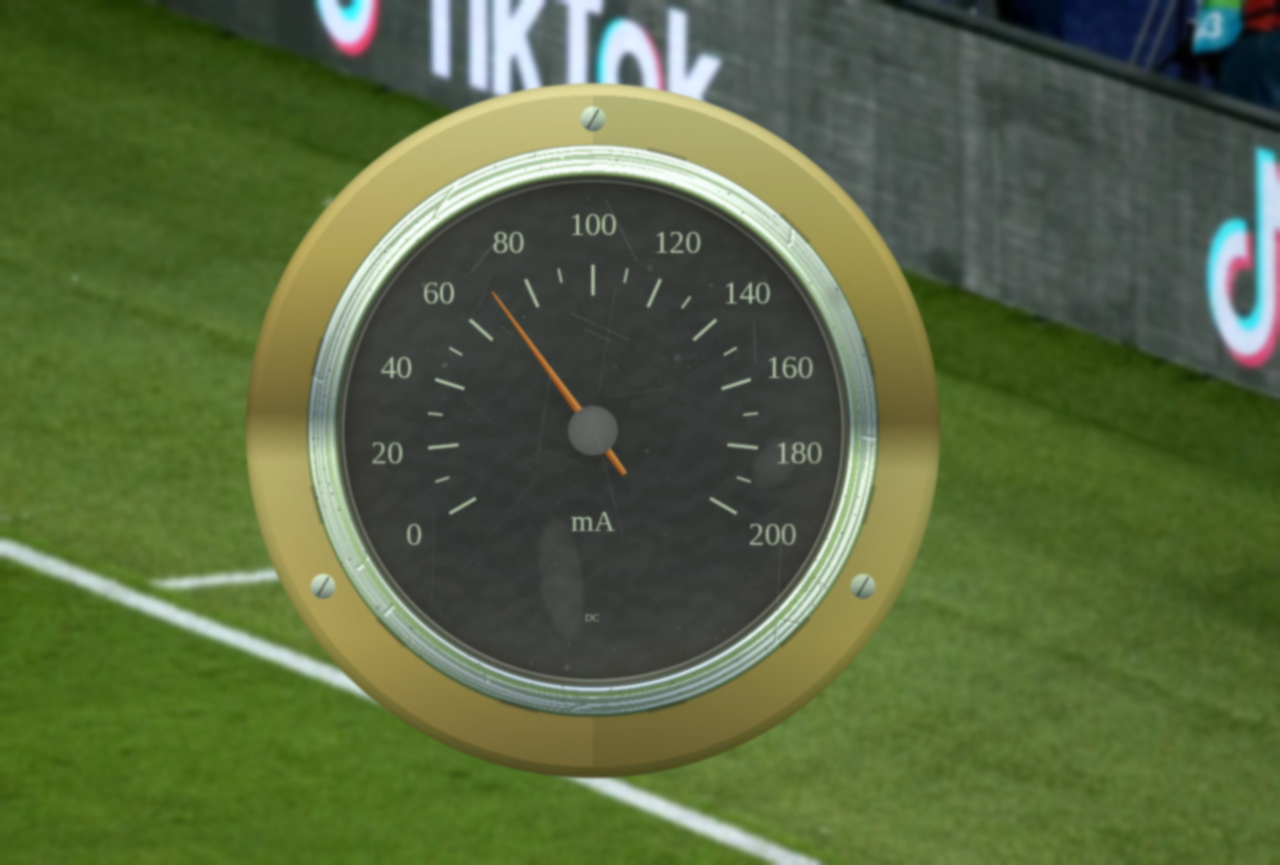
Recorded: mA 70
